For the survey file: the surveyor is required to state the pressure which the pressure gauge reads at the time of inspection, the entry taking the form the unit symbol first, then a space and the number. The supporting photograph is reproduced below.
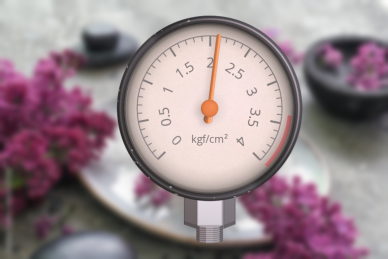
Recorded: kg/cm² 2.1
